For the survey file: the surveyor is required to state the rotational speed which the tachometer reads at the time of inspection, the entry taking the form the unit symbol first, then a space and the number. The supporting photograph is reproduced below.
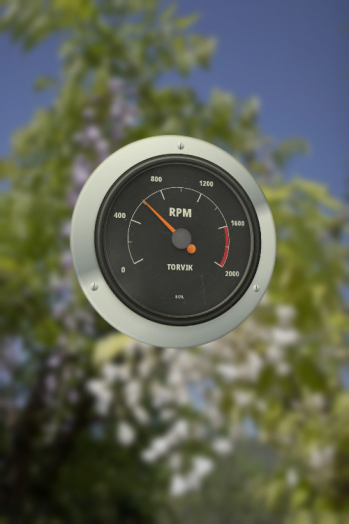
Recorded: rpm 600
